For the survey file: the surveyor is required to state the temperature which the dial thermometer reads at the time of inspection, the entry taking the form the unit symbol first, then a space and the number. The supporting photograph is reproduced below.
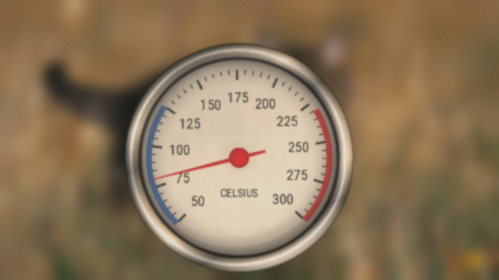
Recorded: °C 80
